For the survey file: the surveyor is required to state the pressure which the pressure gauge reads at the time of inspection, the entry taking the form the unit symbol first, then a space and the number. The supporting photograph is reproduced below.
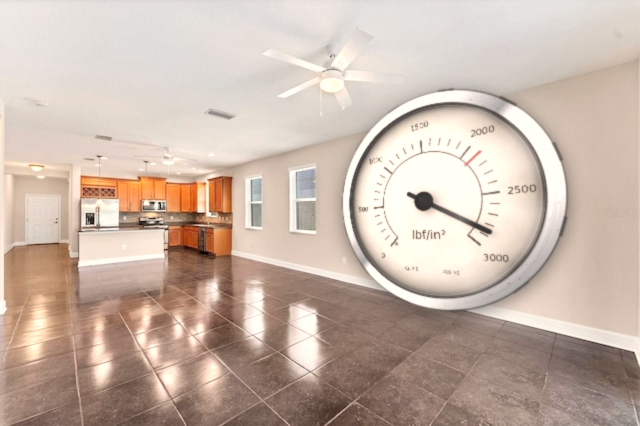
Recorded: psi 2850
